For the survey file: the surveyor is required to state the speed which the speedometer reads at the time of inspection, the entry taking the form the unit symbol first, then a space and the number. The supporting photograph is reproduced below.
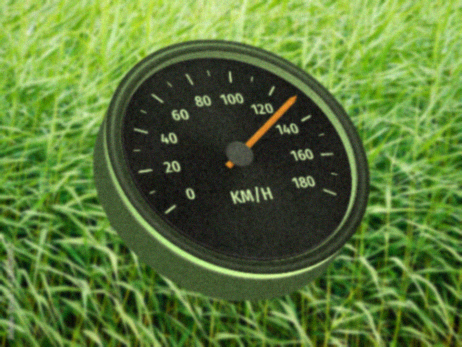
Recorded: km/h 130
